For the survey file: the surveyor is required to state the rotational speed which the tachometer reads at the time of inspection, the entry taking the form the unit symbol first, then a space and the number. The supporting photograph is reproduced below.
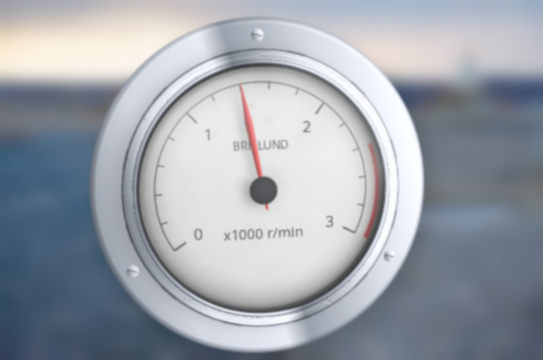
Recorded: rpm 1400
